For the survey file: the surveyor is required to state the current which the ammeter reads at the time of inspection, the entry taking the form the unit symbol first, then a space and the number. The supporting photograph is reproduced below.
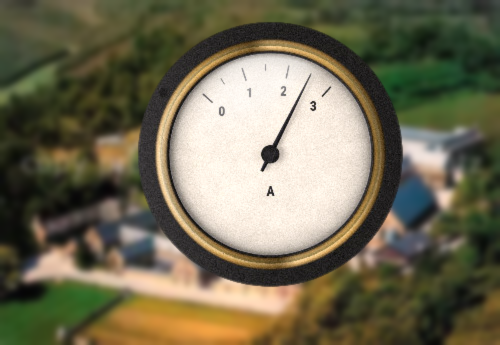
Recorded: A 2.5
